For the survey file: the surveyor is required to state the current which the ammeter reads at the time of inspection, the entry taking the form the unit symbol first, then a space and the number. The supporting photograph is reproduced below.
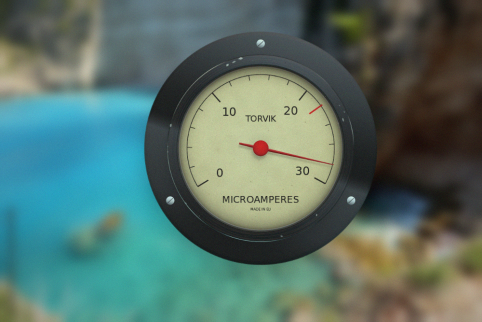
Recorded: µA 28
